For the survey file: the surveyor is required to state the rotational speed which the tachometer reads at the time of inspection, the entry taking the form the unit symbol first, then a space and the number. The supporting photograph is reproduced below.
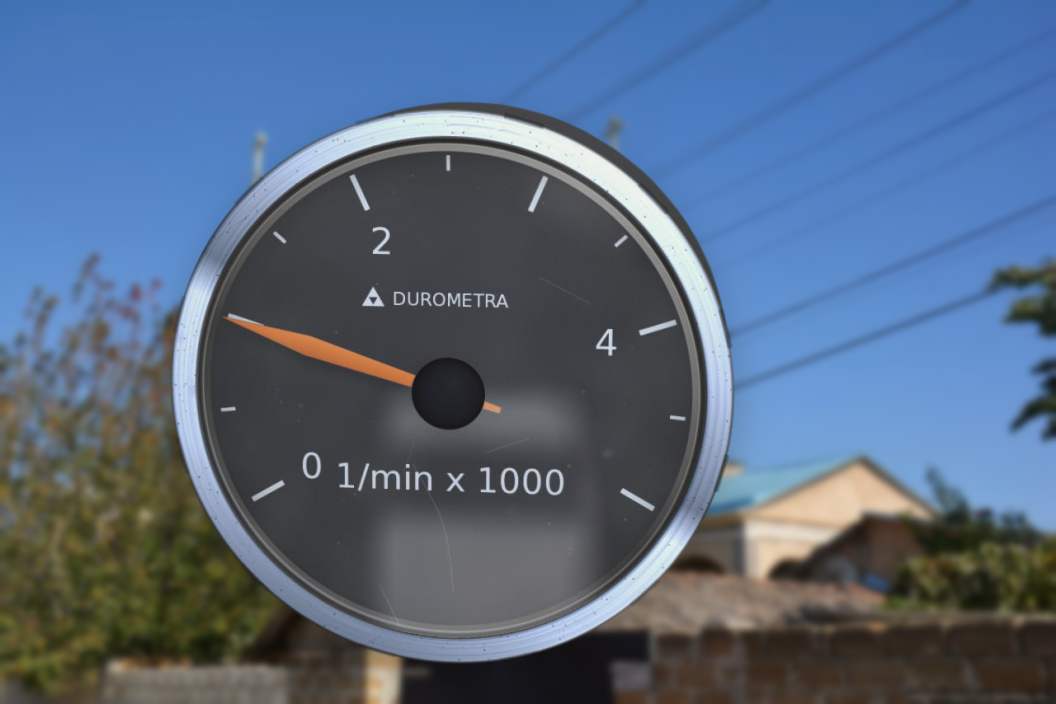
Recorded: rpm 1000
